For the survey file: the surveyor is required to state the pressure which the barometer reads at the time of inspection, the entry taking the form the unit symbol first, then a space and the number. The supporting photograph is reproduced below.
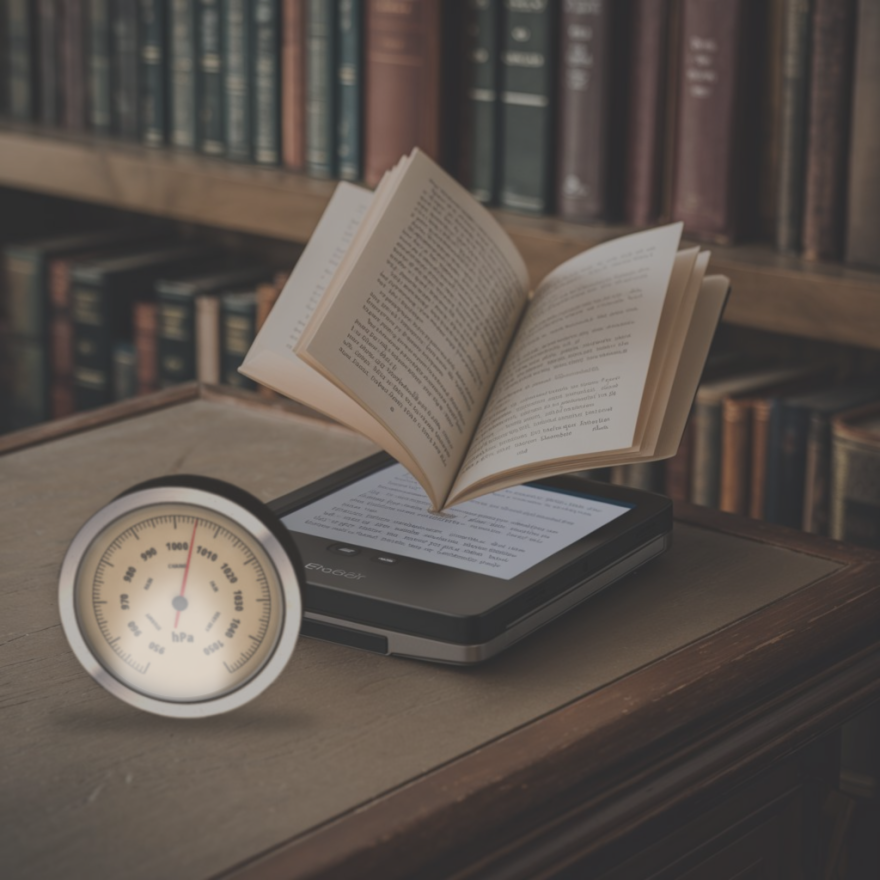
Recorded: hPa 1005
